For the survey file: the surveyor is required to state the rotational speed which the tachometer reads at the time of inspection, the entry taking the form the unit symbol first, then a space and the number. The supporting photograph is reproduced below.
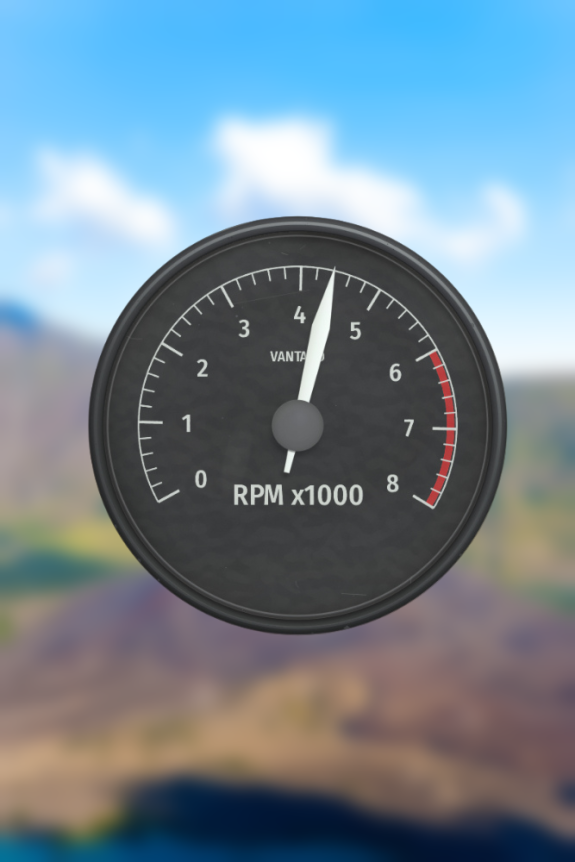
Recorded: rpm 4400
